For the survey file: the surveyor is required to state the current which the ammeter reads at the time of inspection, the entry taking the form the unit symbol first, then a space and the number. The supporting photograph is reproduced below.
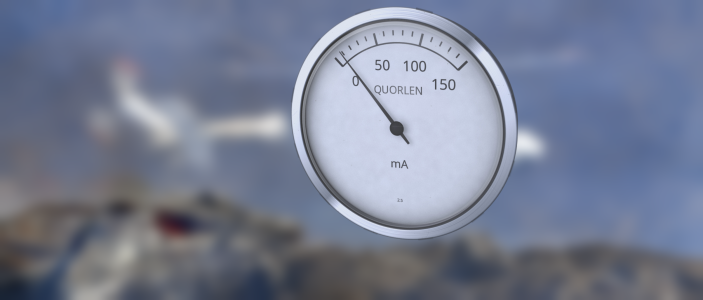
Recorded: mA 10
